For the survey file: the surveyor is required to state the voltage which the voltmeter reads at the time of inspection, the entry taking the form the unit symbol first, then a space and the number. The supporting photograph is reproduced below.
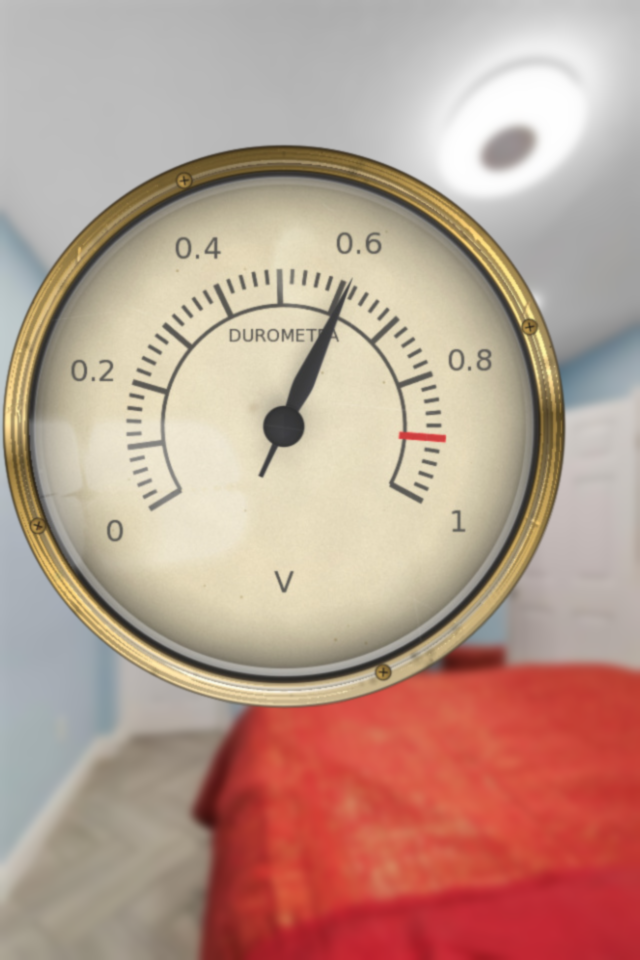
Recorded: V 0.61
